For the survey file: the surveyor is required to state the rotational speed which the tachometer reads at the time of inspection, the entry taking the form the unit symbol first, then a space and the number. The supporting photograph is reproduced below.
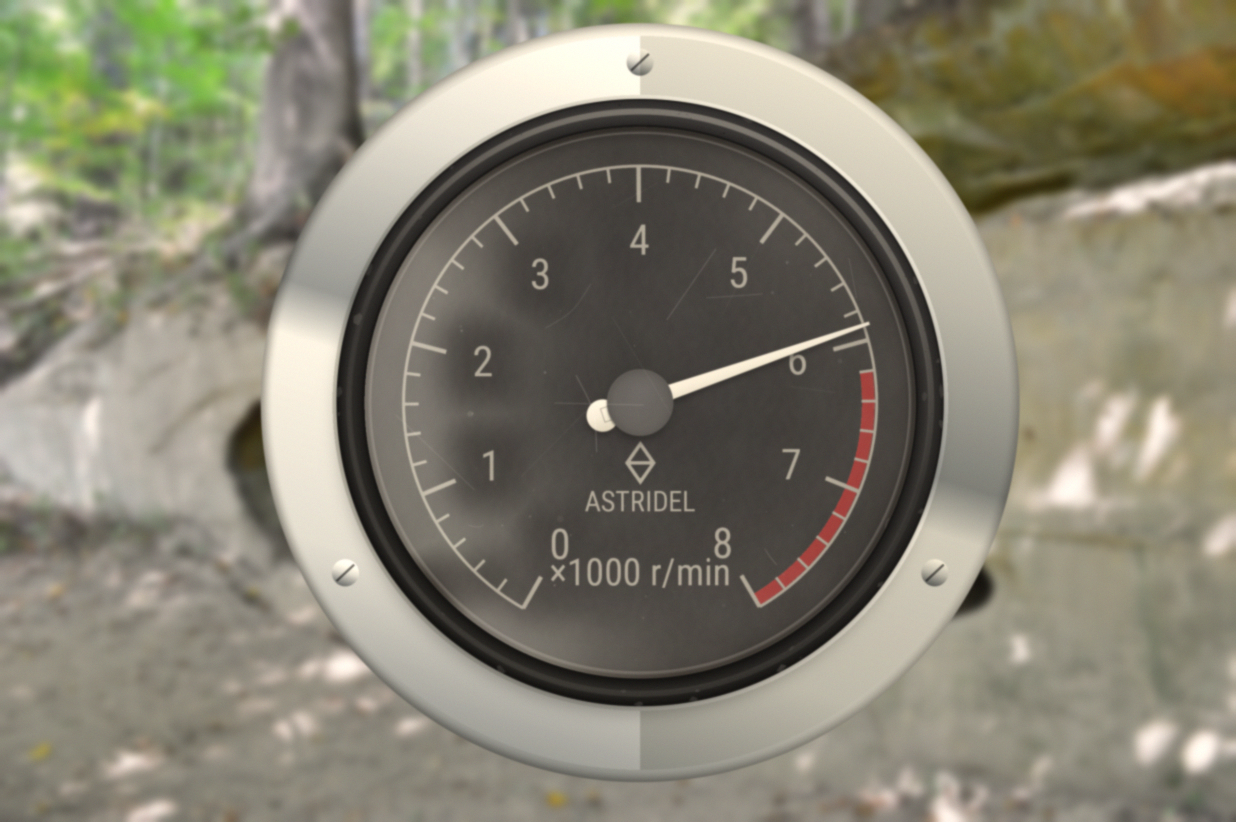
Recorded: rpm 5900
